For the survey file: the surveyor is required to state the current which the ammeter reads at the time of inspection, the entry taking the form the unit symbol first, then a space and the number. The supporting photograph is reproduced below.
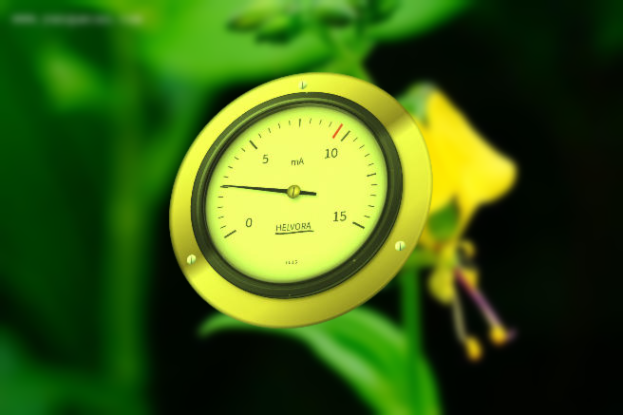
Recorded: mA 2.5
